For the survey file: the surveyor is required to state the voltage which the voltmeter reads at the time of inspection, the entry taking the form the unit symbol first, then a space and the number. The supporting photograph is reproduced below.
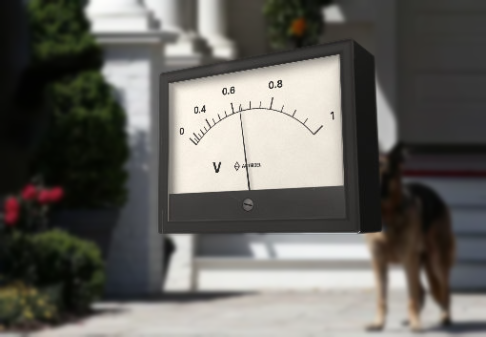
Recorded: V 0.65
